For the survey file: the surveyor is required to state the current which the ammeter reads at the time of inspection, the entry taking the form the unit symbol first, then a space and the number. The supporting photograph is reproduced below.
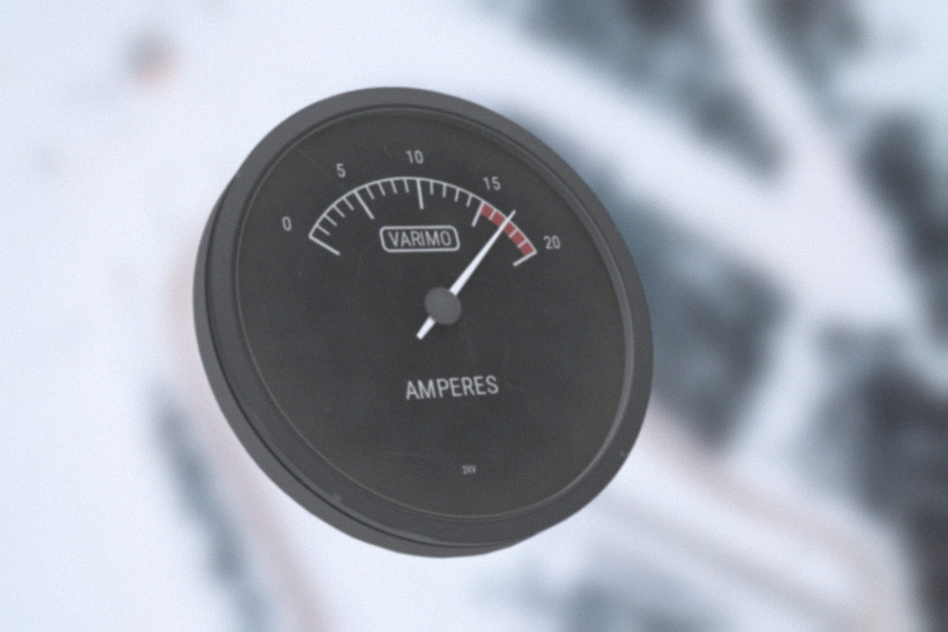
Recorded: A 17
